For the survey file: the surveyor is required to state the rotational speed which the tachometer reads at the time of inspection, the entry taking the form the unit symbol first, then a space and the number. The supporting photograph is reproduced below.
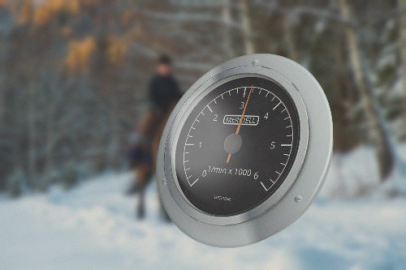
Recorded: rpm 3200
